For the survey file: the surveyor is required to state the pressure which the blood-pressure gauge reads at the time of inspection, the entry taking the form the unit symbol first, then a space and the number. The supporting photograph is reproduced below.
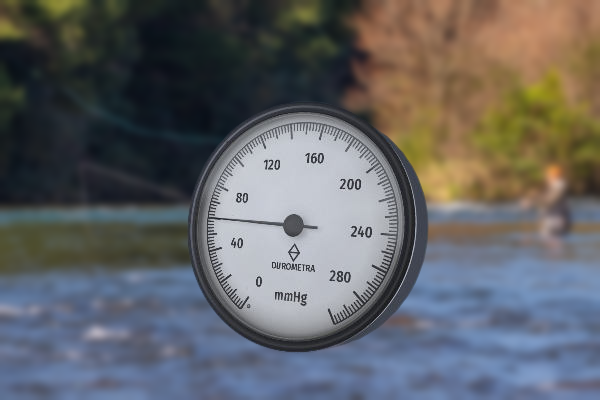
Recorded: mmHg 60
